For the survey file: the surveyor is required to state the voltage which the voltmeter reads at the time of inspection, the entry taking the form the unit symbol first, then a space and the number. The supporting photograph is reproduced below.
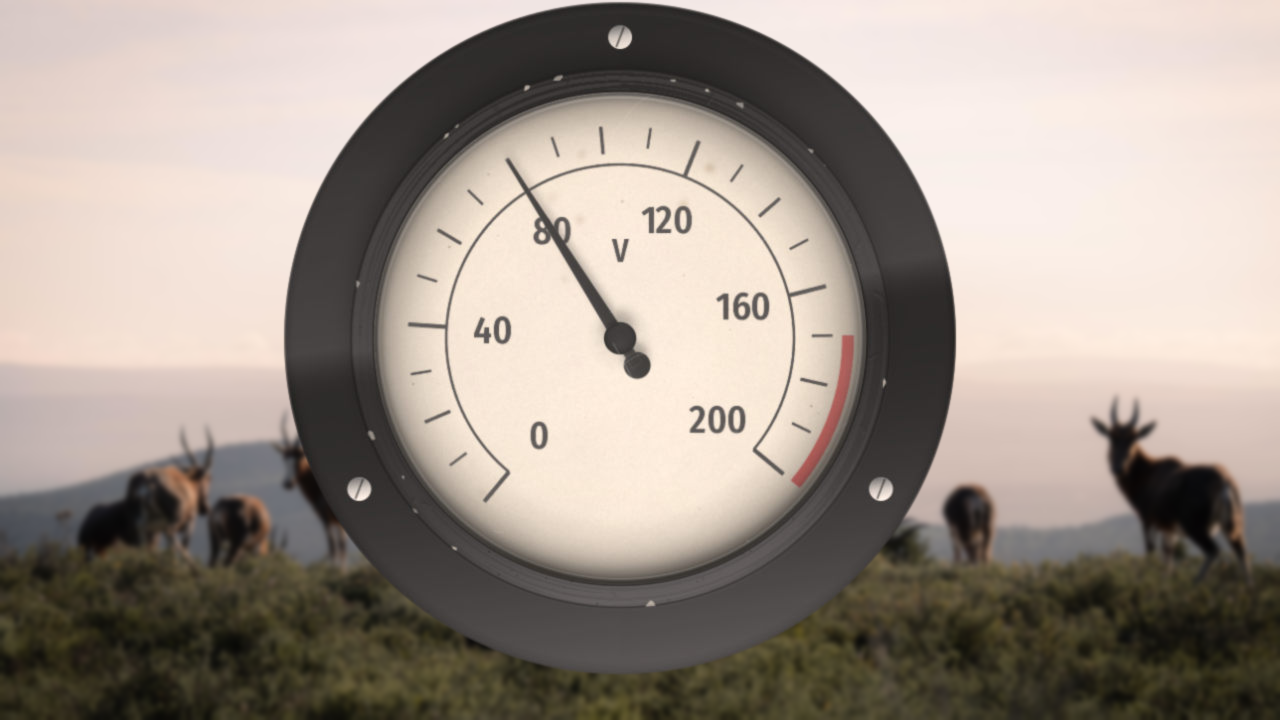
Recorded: V 80
